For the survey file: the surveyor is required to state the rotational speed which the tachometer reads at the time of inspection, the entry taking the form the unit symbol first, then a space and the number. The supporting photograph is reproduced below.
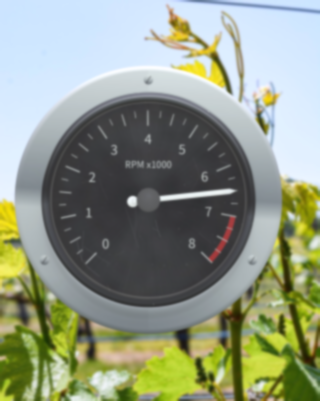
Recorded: rpm 6500
